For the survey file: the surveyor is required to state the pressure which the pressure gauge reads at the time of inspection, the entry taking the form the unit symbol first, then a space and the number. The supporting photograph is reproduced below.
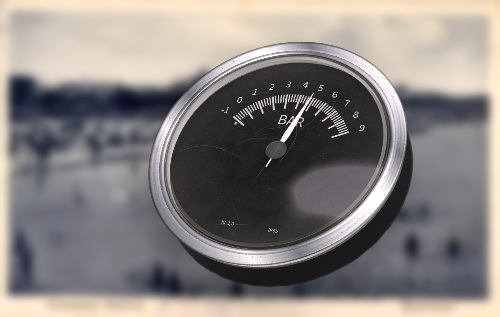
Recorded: bar 5
